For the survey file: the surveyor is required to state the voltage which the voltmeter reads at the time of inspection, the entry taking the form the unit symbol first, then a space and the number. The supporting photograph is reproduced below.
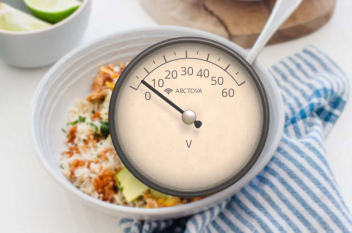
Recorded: V 5
